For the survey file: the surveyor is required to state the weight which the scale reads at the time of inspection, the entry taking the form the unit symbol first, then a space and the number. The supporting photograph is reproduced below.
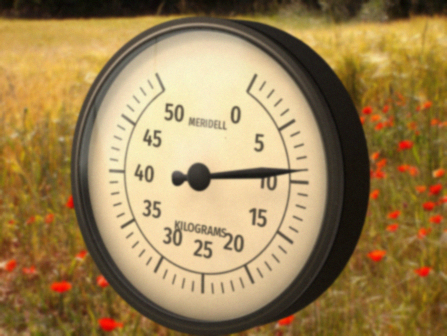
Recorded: kg 9
